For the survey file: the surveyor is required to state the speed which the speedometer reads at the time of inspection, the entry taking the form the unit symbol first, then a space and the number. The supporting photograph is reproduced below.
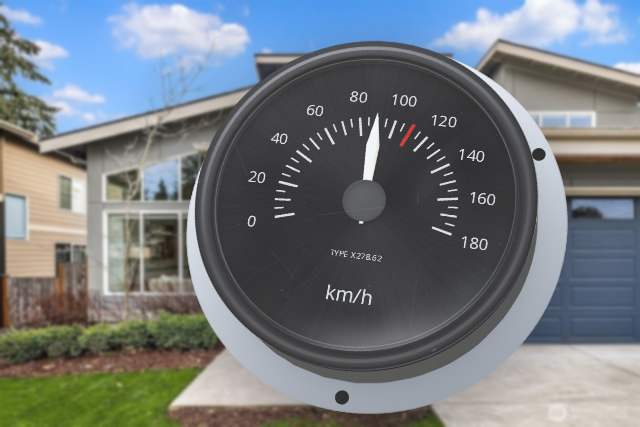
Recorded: km/h 90
